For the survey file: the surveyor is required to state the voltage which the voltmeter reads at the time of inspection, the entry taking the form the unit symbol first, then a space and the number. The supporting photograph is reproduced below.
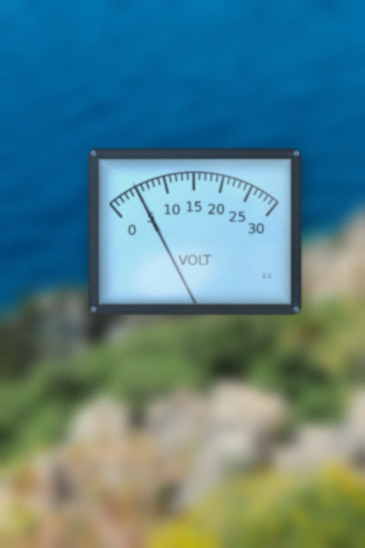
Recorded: V 5
